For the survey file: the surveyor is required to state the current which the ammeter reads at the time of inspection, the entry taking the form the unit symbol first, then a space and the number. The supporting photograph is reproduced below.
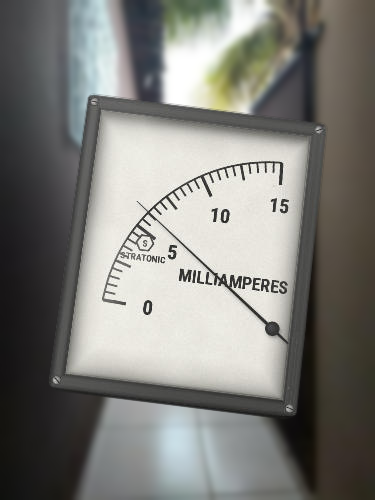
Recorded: mA 6
